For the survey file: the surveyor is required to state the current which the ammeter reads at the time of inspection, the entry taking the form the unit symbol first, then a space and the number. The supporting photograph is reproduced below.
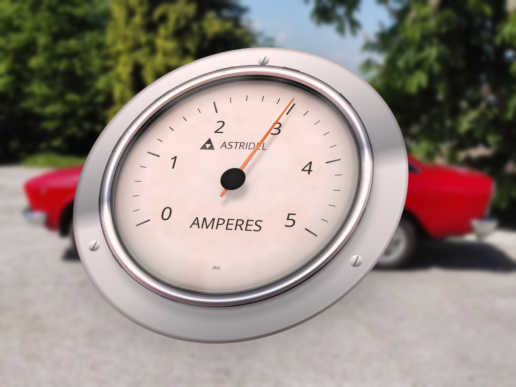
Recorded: A 3
